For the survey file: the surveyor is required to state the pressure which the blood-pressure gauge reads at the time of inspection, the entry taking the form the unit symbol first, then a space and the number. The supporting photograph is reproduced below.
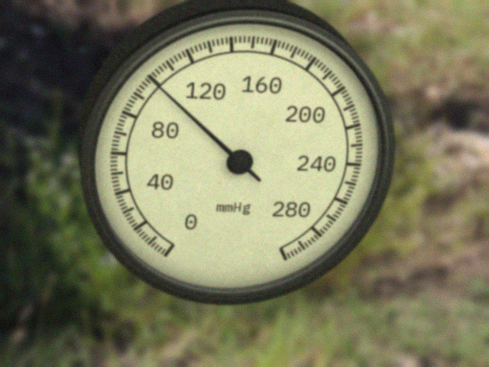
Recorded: mmHg 100
